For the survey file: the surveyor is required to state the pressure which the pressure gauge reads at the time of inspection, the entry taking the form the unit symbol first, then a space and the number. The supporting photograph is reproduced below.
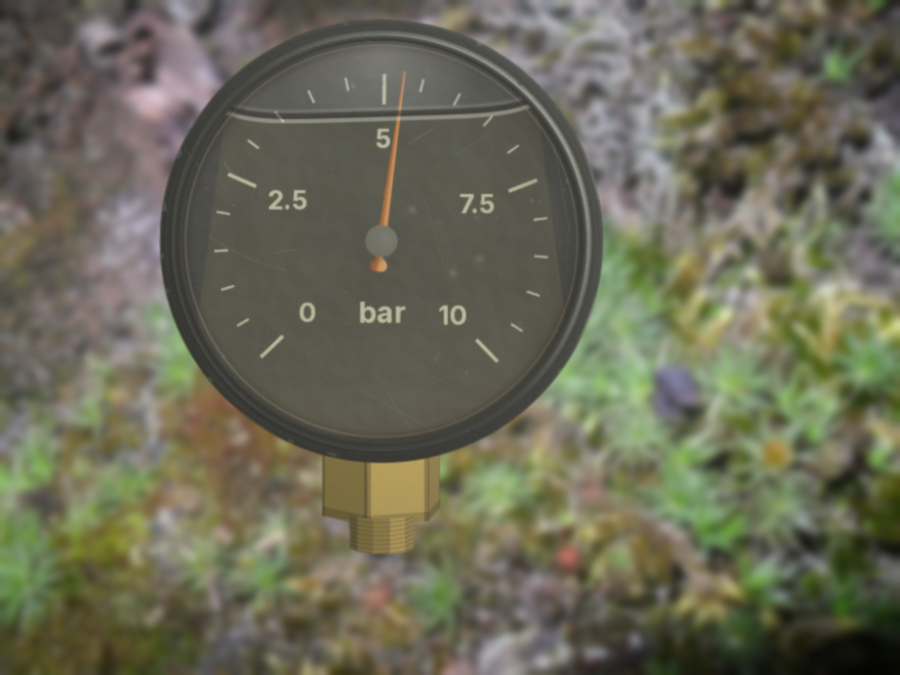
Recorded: bar 5.25
